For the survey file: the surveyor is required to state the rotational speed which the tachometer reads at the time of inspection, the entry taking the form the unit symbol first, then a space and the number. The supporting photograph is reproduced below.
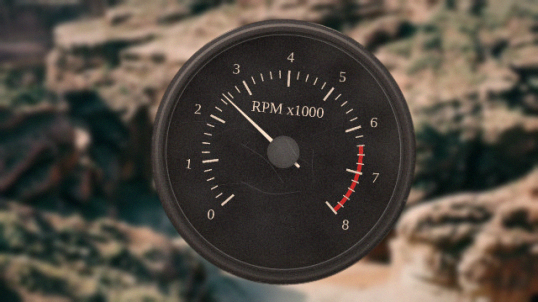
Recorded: rpm 2500
